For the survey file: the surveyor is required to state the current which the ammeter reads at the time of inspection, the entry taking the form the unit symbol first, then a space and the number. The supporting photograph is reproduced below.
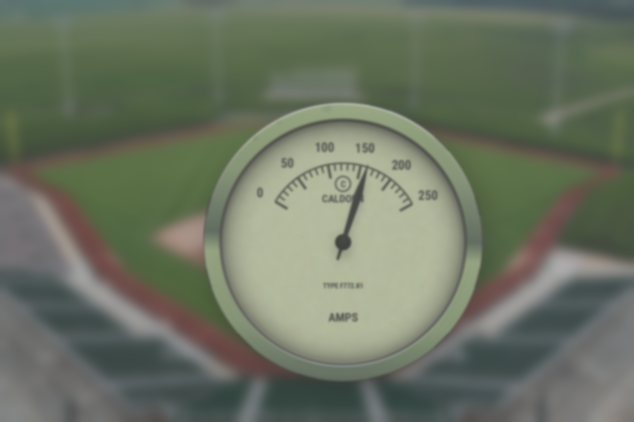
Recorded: A 160
